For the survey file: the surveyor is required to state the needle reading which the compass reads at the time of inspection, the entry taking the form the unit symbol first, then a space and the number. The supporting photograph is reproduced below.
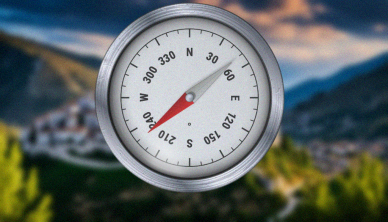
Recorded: ° 230
